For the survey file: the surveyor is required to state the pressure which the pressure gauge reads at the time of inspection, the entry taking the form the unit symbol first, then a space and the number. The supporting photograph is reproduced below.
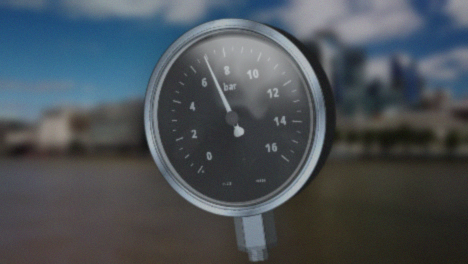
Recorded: bar 7
